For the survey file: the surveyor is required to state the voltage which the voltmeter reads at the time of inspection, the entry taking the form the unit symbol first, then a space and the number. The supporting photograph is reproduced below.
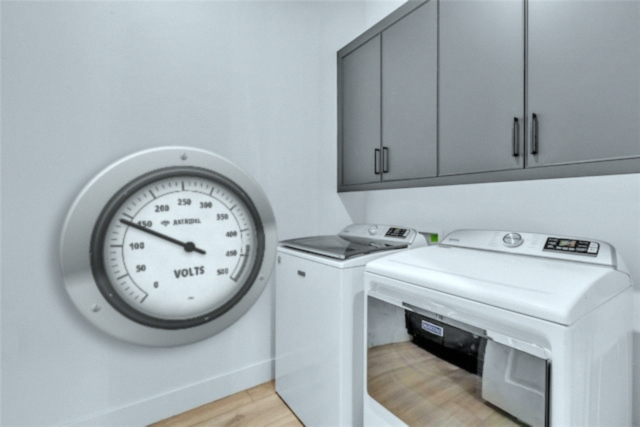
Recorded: V 140
